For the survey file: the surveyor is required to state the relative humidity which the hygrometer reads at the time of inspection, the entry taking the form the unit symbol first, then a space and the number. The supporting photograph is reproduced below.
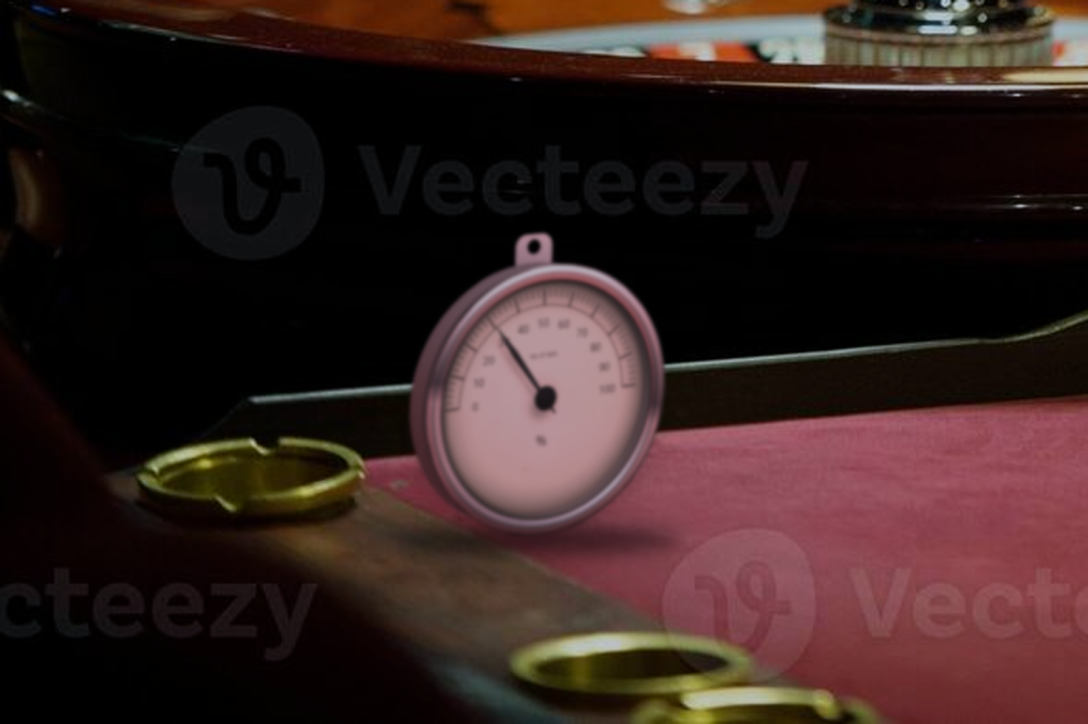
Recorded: % 30
